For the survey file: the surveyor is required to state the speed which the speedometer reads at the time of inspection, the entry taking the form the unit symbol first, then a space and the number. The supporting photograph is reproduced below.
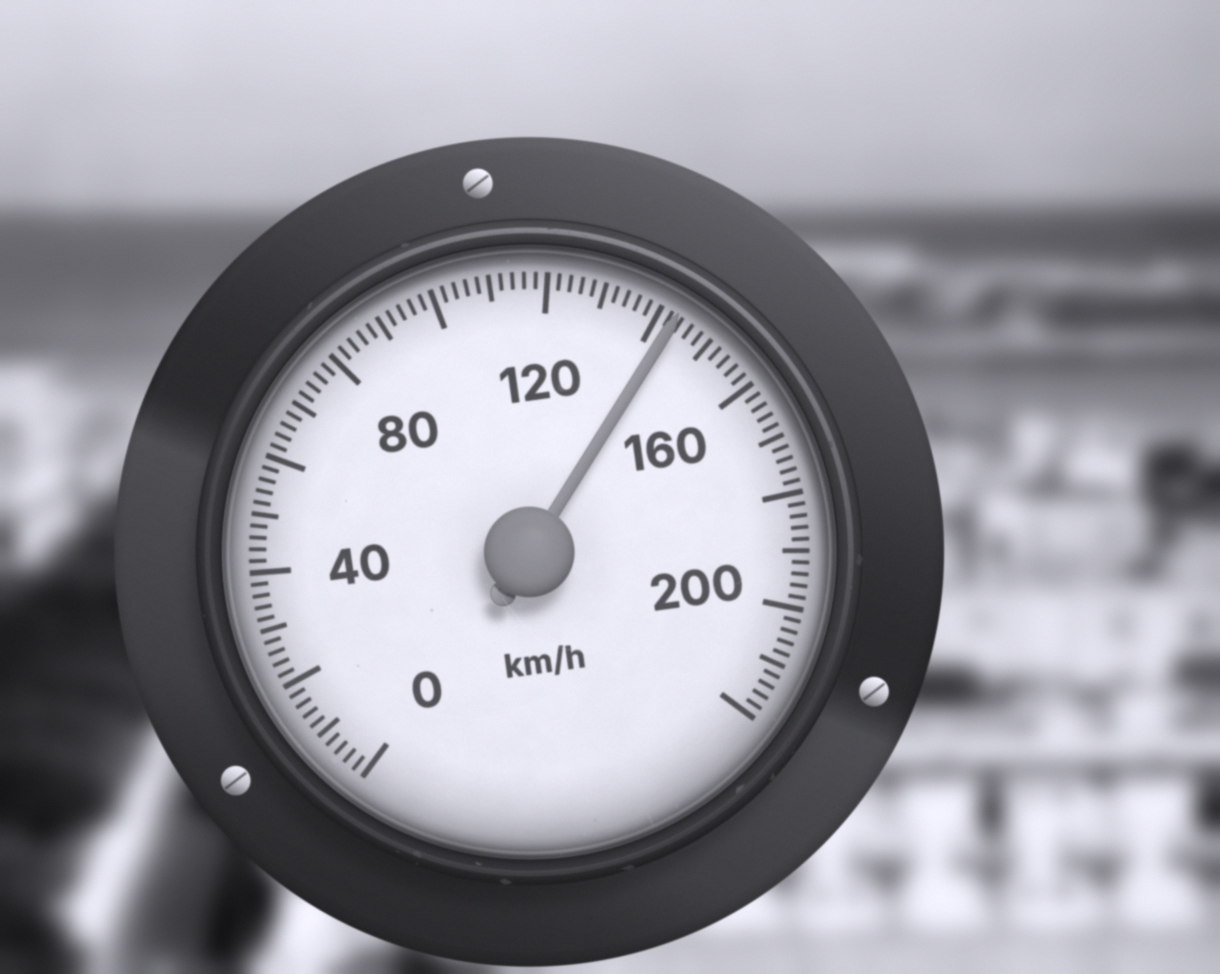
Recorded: km/h 143
